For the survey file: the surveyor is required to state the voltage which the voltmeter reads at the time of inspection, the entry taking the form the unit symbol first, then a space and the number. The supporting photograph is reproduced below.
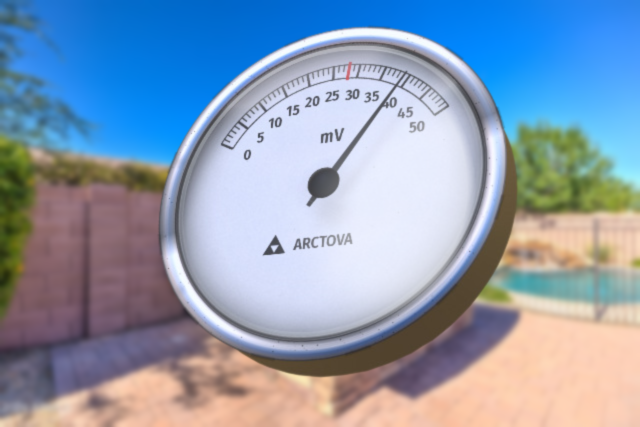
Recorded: mV 40
